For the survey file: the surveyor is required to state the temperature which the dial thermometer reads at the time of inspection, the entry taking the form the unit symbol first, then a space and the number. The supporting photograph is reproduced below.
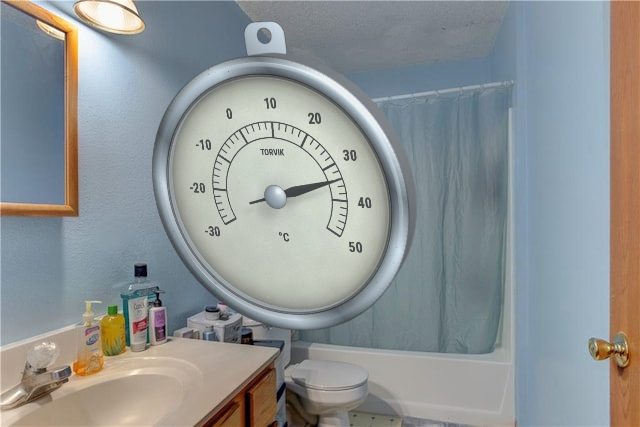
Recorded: °C 34
